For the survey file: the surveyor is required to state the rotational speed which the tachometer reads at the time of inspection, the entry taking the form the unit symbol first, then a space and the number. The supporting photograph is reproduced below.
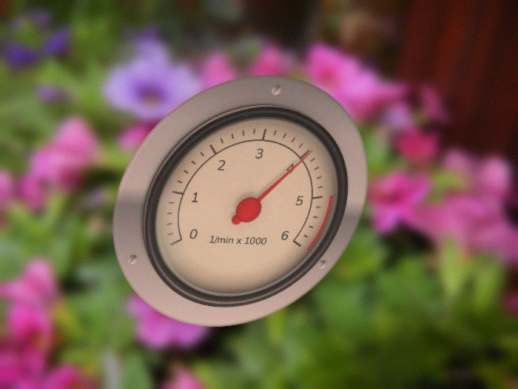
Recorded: rpm 4000
